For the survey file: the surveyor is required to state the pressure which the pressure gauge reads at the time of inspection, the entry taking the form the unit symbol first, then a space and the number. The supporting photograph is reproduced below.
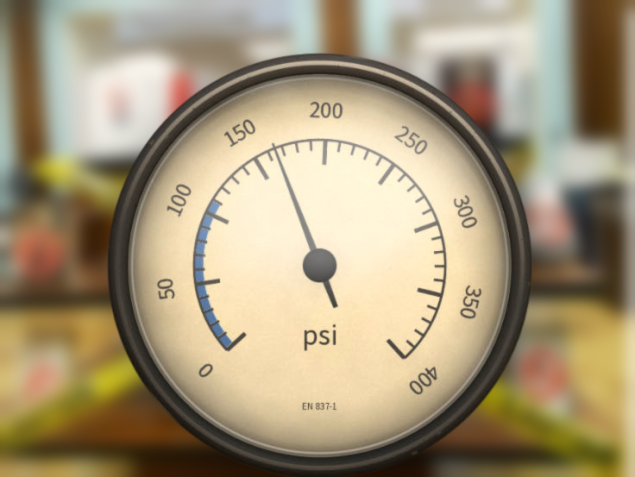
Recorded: psi 165
